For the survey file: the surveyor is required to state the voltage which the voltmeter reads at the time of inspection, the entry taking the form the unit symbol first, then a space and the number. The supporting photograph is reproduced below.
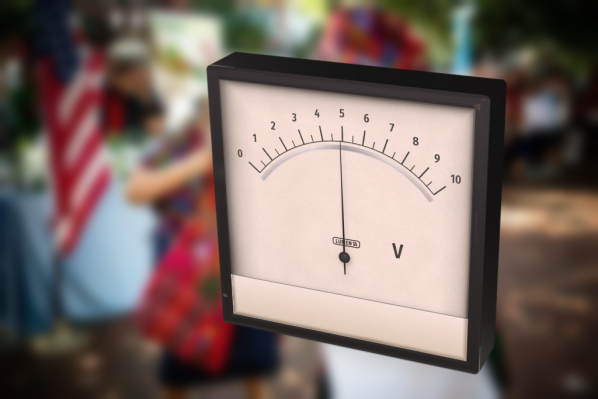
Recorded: V 5
